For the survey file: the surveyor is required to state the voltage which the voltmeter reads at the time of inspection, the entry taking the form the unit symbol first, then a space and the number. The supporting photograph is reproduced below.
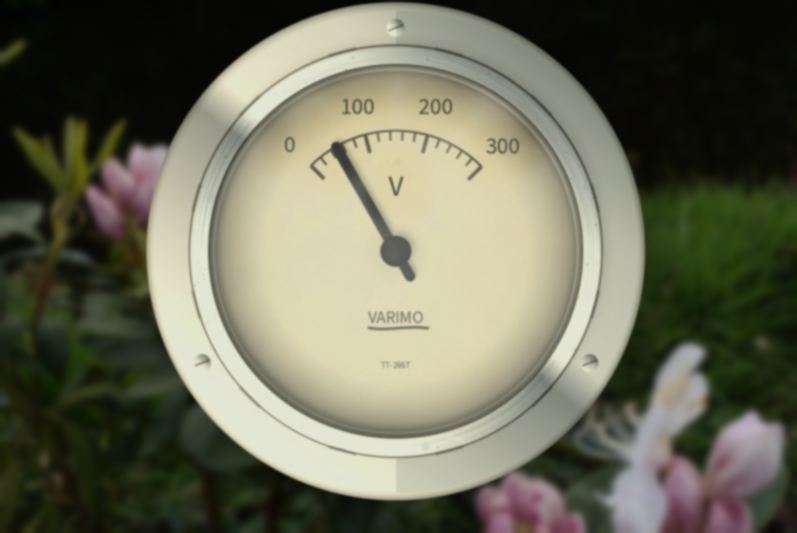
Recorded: V 50
